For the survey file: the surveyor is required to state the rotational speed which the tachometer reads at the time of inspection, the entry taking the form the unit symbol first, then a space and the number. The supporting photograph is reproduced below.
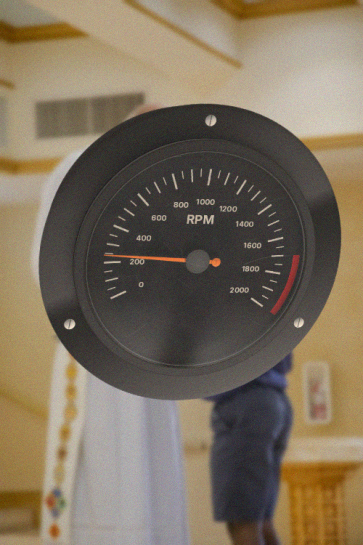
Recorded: rpm 250
